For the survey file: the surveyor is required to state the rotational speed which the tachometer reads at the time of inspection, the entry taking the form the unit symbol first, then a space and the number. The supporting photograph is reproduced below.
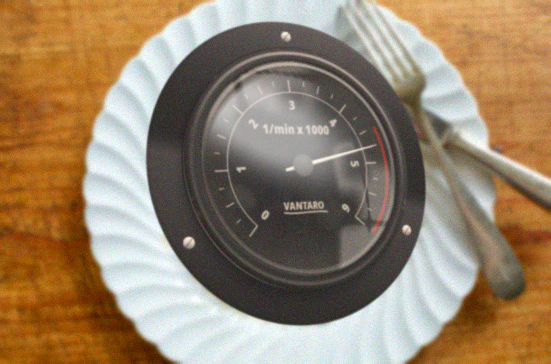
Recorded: rpm 4750
